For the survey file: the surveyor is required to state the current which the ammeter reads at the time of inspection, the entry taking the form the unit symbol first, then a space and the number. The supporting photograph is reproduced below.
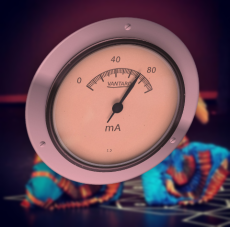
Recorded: mA 70
